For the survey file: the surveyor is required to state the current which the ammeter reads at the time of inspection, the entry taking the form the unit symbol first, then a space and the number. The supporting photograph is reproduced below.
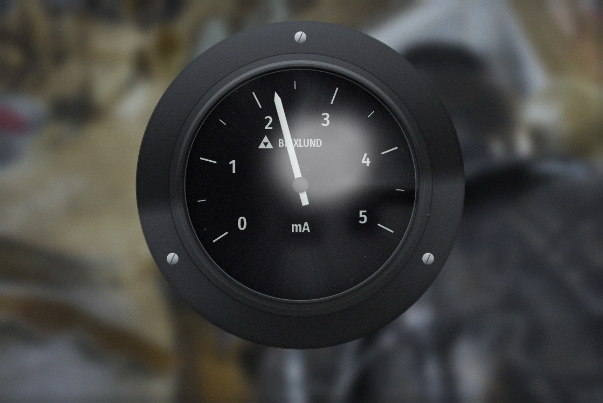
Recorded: mA 2.25
